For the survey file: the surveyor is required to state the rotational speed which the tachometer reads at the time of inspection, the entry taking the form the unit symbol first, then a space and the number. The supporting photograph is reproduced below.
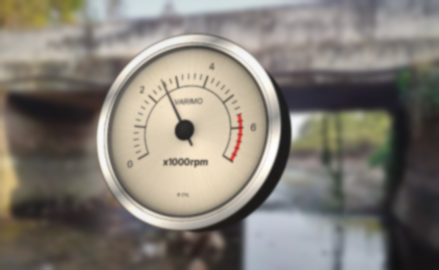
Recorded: rpm 2600
